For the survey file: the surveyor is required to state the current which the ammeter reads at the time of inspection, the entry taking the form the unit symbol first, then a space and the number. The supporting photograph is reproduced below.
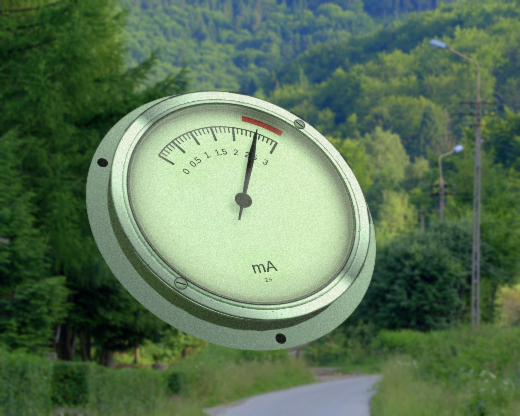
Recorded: mA 2.5
